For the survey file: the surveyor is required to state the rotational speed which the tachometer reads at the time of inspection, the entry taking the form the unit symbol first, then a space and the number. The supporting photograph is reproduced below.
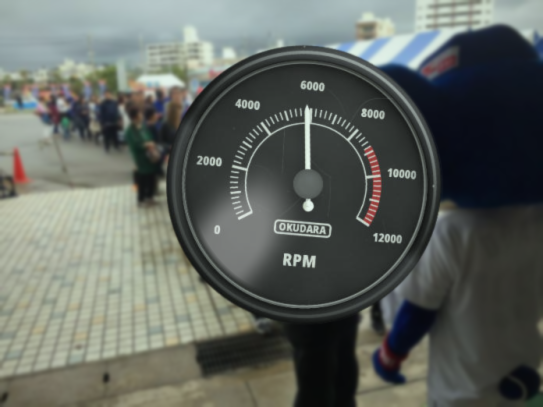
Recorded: rpm 5800
